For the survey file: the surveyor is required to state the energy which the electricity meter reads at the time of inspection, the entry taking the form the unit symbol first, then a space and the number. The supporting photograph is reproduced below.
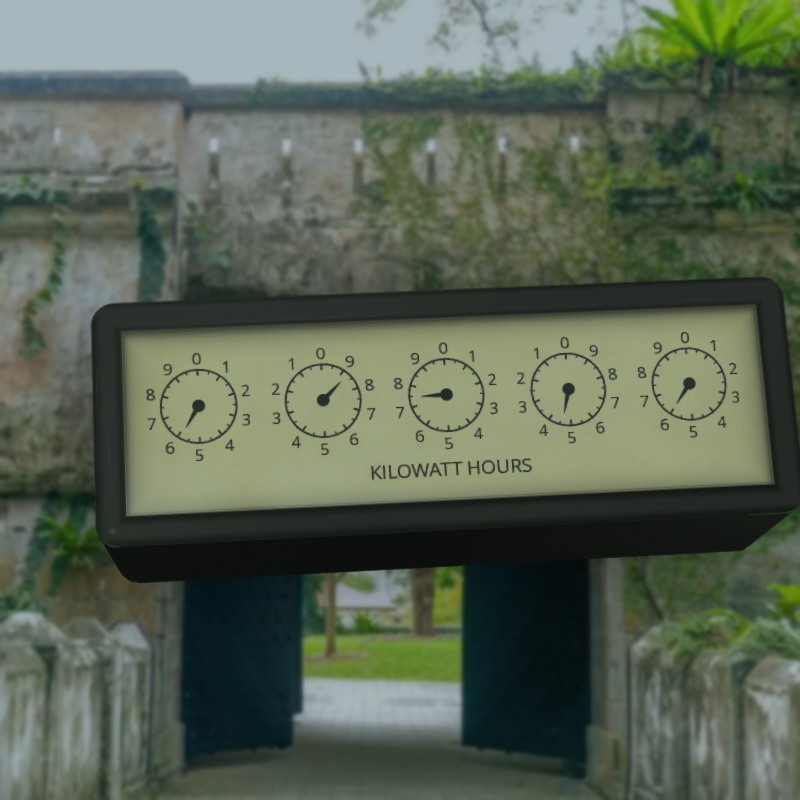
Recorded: kWh 58746
